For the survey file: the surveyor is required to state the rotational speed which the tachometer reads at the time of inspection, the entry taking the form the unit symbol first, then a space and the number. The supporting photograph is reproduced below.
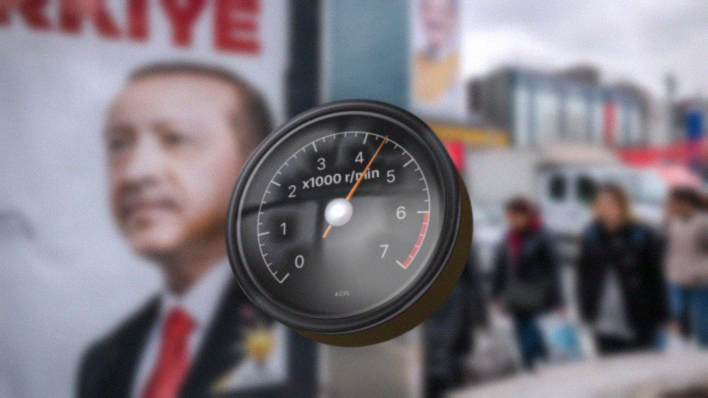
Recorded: rpm 4400
